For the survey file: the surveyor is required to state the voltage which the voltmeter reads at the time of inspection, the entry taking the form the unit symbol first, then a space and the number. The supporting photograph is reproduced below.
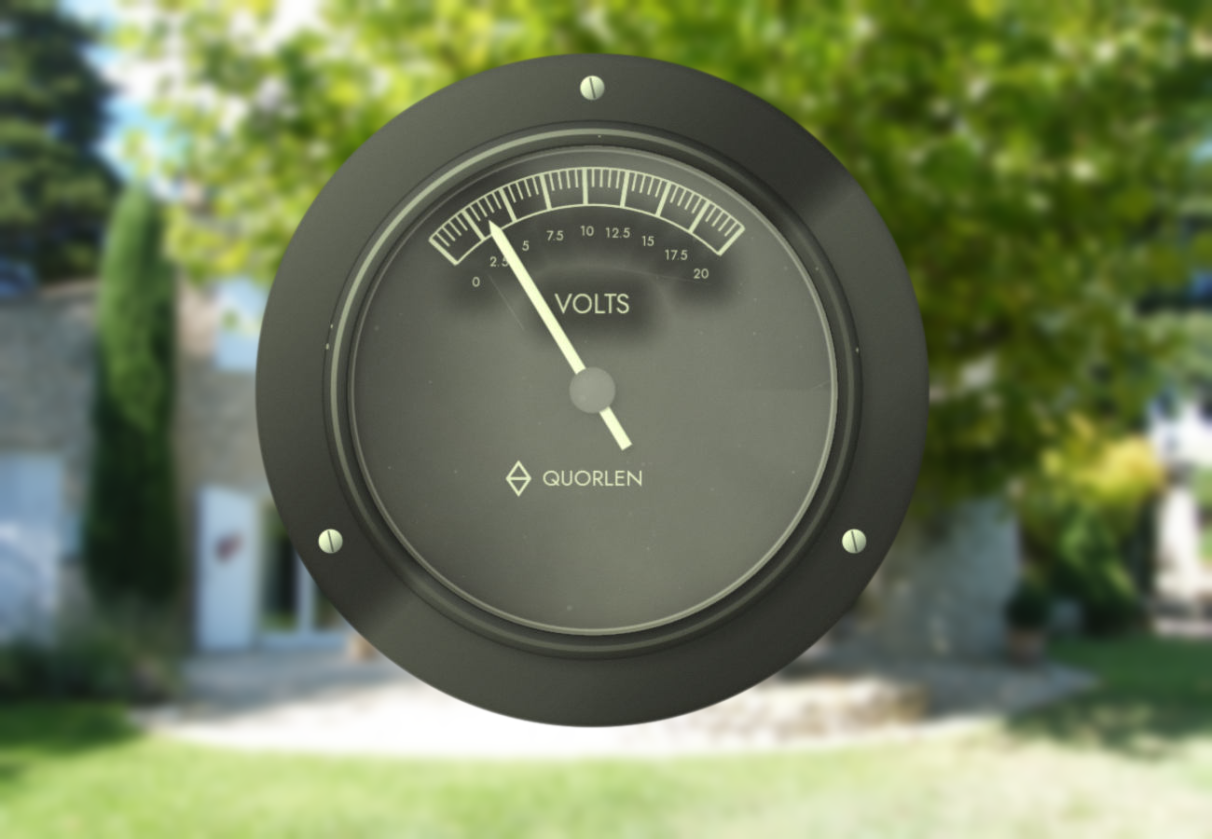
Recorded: V 3.5
